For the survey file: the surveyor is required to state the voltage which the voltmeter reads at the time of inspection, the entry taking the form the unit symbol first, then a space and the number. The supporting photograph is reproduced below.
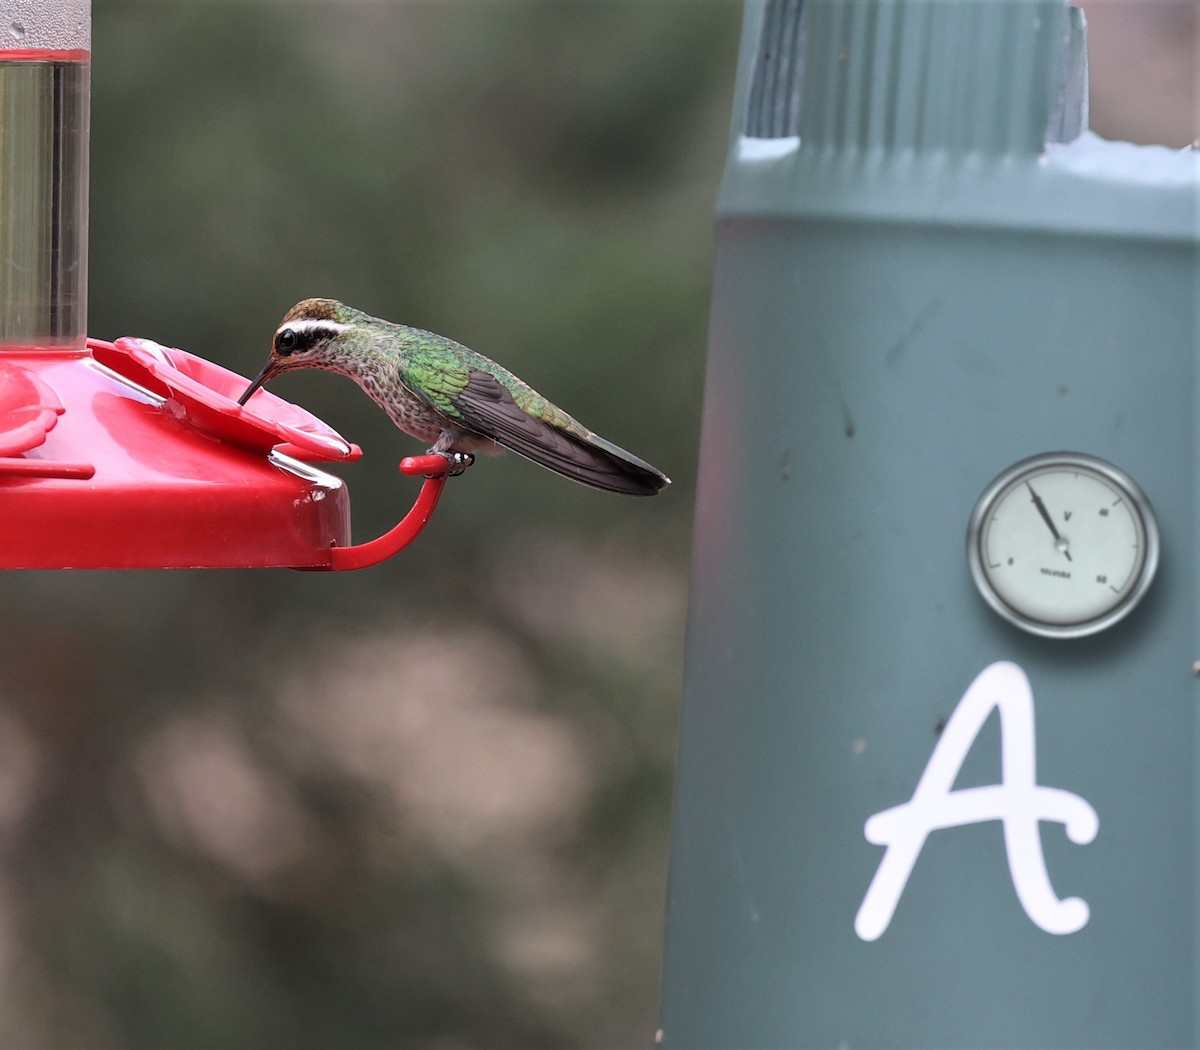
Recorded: V 20
